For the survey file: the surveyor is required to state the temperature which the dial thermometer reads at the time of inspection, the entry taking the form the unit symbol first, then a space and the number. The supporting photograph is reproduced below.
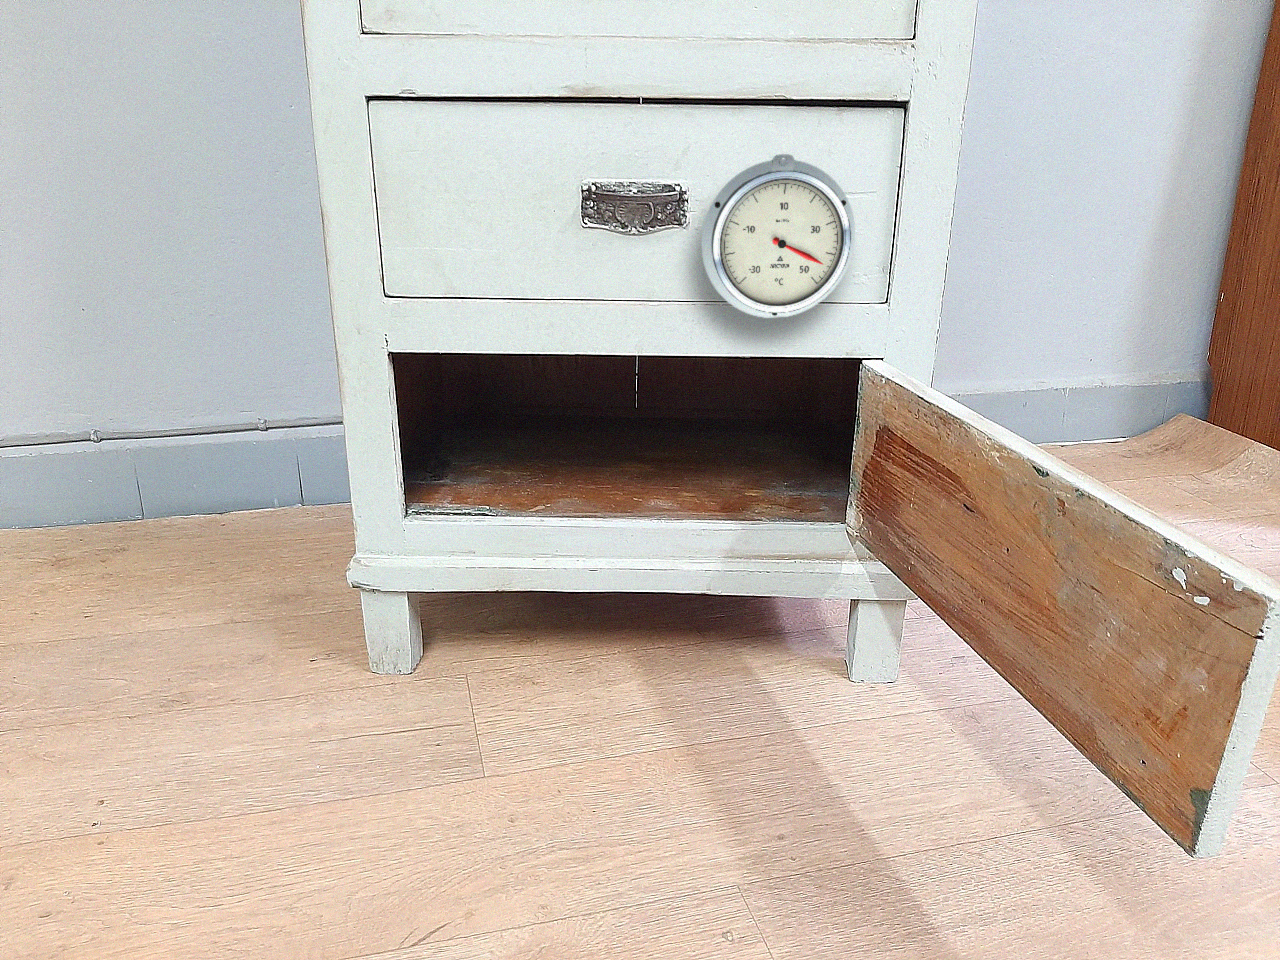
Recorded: °C 44
